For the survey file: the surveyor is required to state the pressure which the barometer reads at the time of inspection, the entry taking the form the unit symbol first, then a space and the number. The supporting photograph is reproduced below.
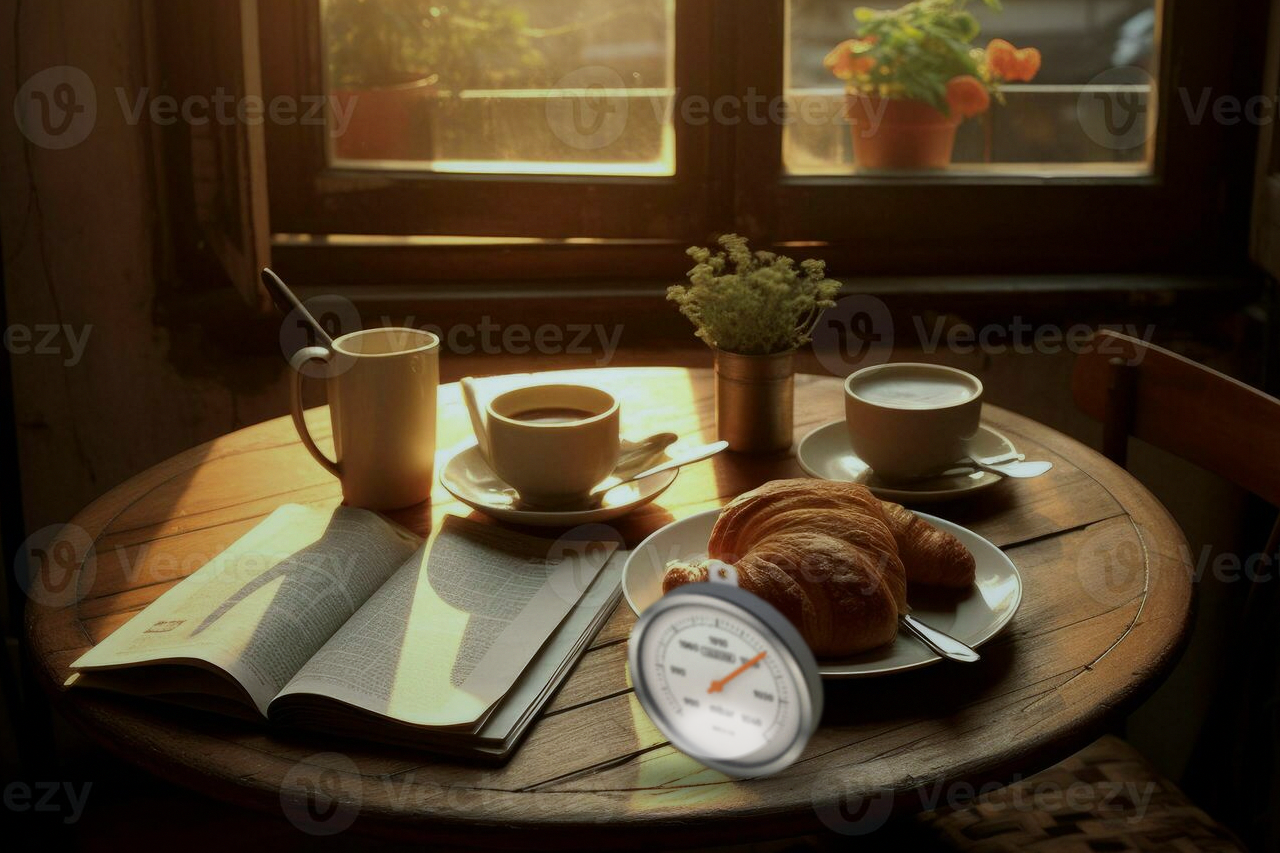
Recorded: mbar 1020
